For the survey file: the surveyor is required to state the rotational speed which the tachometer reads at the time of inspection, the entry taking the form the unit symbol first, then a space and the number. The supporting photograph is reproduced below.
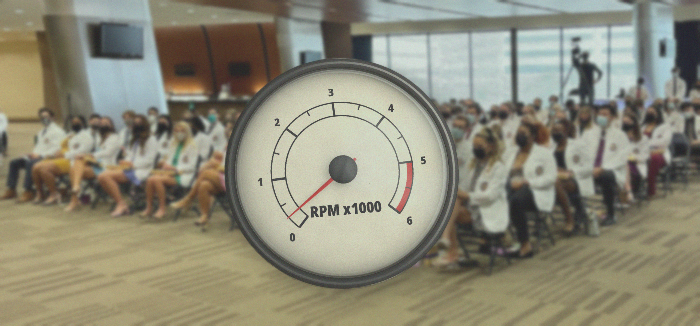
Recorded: rpm 250
